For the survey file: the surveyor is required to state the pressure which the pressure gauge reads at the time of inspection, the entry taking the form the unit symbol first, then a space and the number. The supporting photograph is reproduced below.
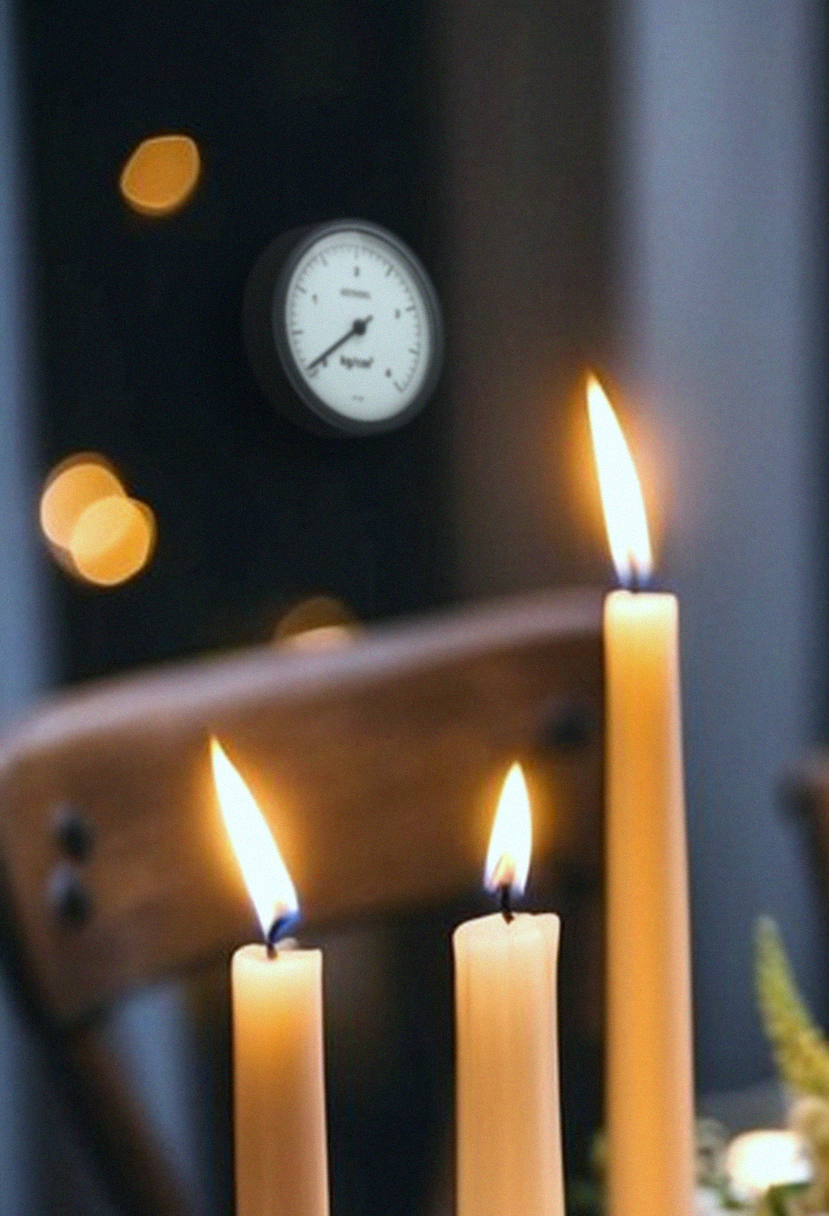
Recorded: kg/cm² 0.1
